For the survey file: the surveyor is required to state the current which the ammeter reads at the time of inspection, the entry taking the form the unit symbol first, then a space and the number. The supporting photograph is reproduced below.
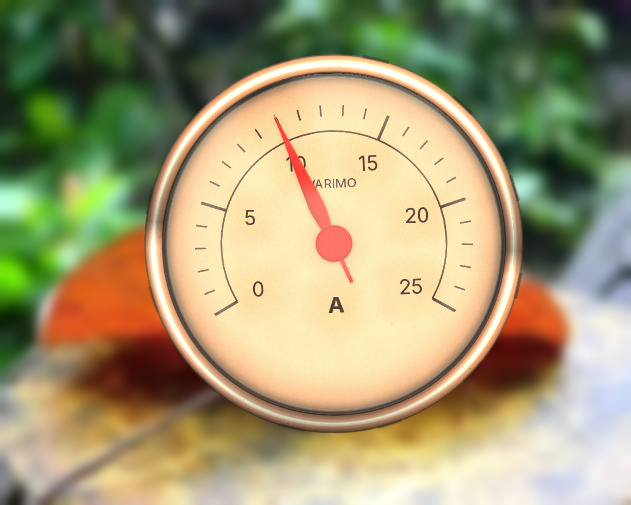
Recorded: A 10
